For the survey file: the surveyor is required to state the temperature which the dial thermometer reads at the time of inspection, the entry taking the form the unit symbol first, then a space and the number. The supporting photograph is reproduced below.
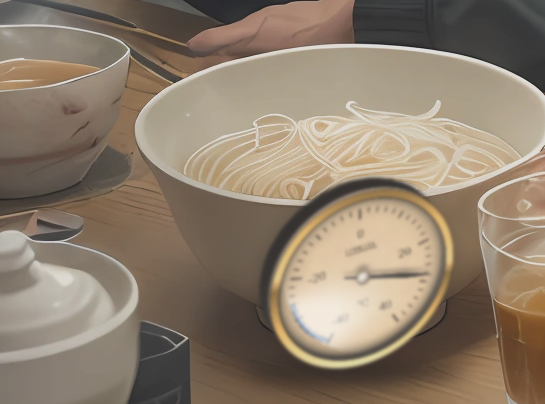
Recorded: °C 28
